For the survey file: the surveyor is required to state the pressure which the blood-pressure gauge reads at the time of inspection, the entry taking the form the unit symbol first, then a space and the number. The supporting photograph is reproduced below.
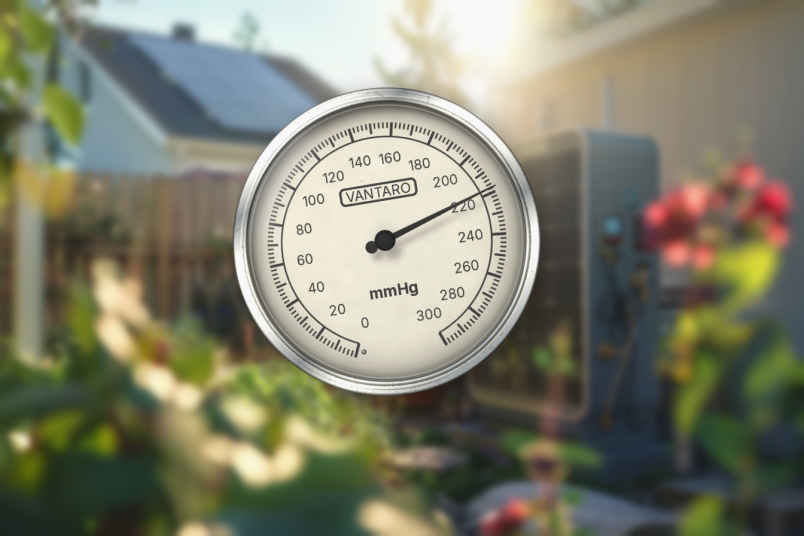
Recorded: mmHg 218
